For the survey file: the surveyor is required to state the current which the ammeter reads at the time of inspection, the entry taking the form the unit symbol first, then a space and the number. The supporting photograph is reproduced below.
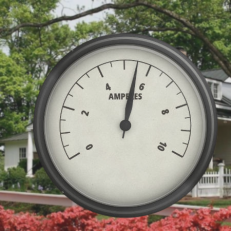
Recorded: A 5.5
